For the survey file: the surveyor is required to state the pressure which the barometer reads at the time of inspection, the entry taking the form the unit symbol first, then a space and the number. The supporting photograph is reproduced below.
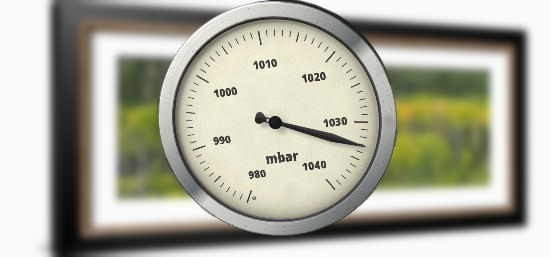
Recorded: mbar 1033
